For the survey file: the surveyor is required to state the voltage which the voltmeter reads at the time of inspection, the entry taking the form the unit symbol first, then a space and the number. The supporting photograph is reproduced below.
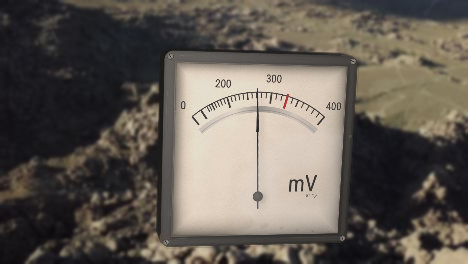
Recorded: mV 270
